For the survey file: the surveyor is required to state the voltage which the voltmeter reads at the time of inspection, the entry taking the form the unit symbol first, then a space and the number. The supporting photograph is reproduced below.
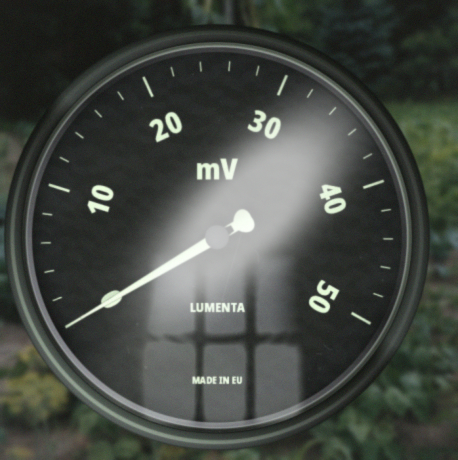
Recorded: mV 0
